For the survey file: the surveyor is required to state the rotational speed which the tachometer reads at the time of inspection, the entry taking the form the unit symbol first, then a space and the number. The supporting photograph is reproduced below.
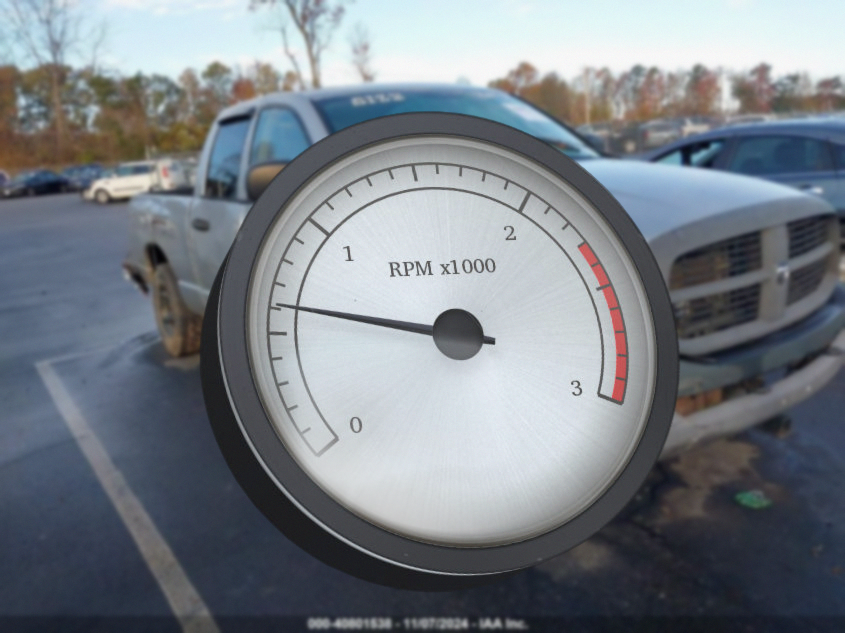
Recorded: rpm 600
